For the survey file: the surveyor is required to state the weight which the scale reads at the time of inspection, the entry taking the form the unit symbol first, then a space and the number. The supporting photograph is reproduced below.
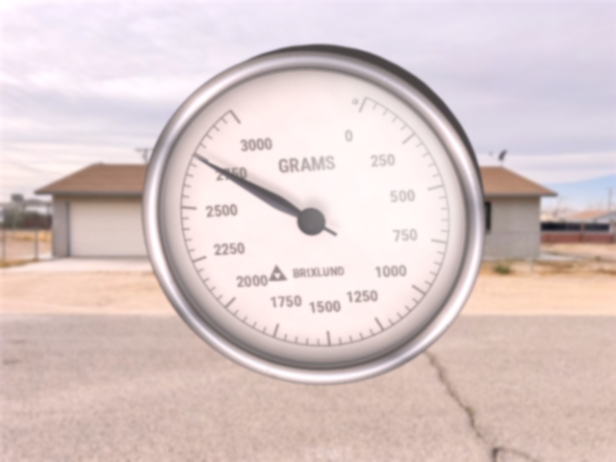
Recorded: g 2750
